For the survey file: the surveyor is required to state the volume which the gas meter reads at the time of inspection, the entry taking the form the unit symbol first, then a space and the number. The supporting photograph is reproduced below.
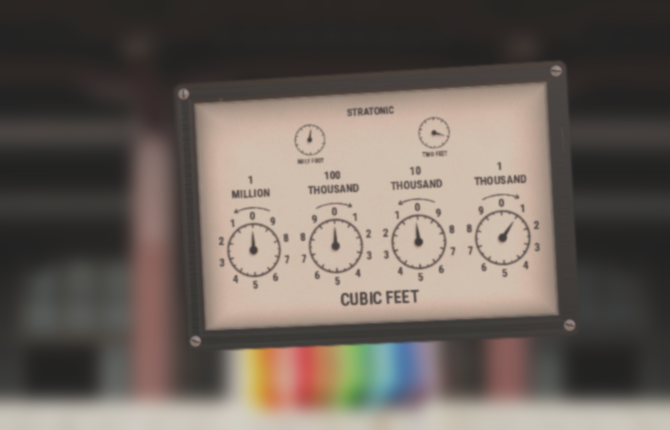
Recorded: ft³ 100
